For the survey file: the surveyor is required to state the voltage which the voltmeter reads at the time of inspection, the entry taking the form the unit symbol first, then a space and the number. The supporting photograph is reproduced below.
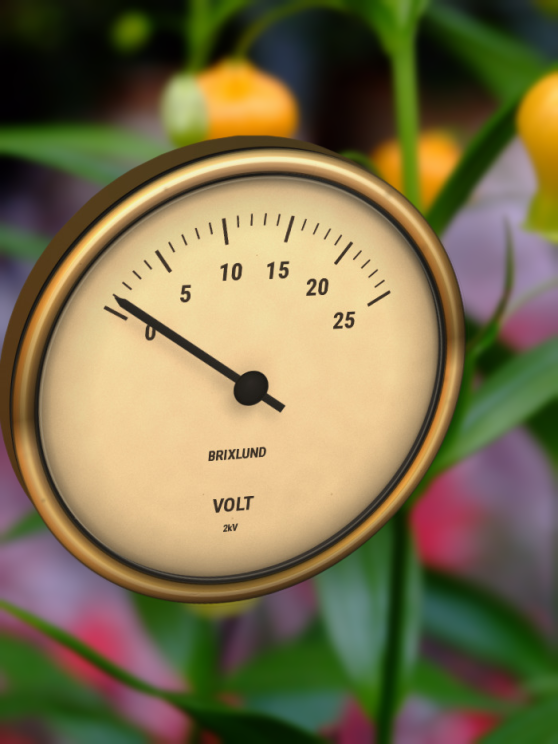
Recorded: V 1
